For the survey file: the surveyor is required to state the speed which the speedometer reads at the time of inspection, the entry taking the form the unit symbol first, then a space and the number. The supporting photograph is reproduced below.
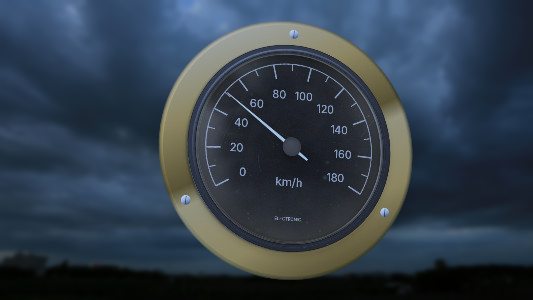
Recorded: km/h 50
